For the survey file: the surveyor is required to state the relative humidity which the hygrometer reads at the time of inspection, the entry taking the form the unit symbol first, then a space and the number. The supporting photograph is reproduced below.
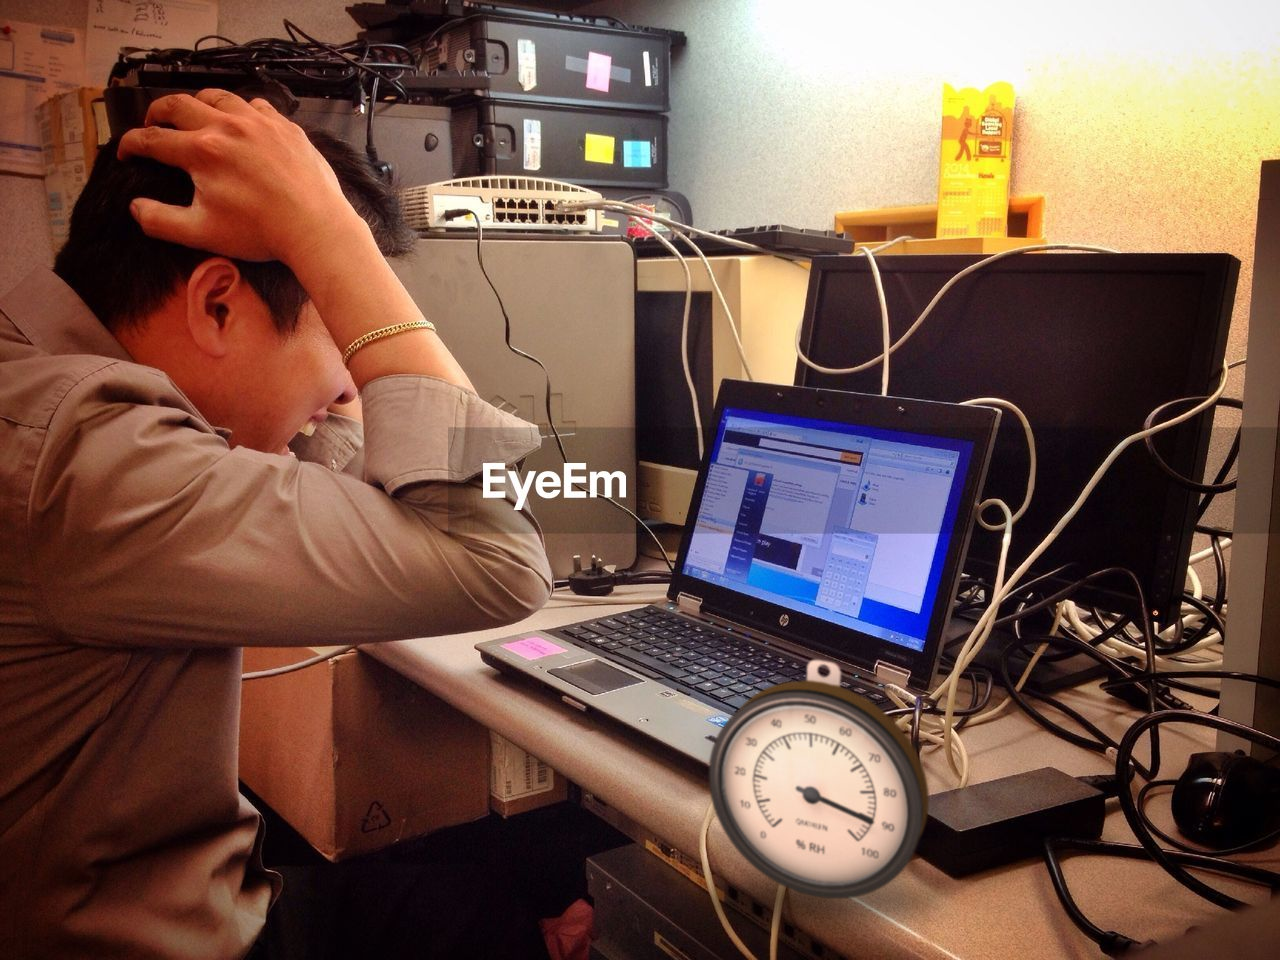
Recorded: % 90
